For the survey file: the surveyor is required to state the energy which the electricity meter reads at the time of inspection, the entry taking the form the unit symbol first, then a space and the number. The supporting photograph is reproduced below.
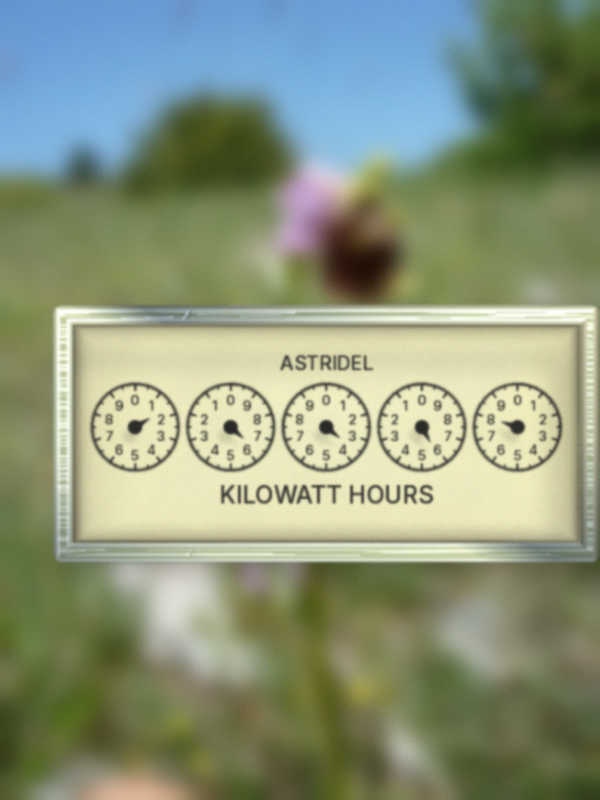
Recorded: kWh 16358
